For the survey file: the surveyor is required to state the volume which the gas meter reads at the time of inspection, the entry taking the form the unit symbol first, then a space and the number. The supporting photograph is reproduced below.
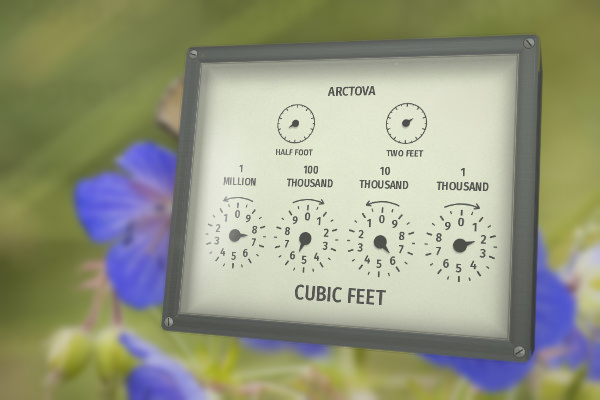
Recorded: ft³ 756200
